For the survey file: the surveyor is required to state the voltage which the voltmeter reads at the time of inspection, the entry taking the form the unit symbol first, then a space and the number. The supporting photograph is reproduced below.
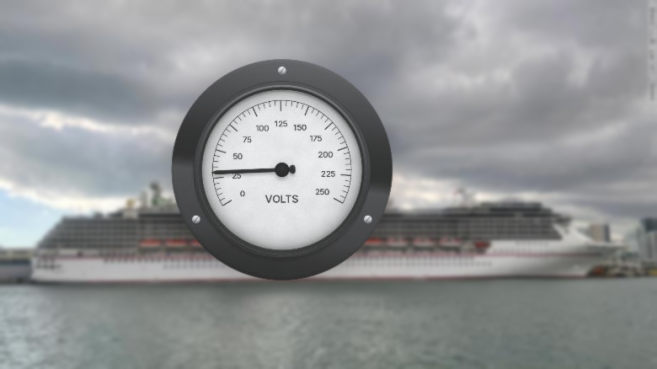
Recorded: V 30
